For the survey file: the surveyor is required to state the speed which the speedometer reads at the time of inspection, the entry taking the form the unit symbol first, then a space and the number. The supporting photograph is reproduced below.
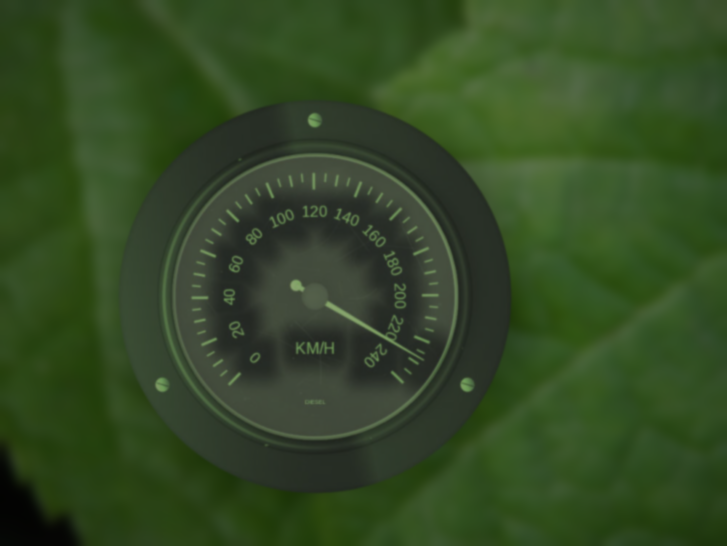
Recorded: km/h 227.5
